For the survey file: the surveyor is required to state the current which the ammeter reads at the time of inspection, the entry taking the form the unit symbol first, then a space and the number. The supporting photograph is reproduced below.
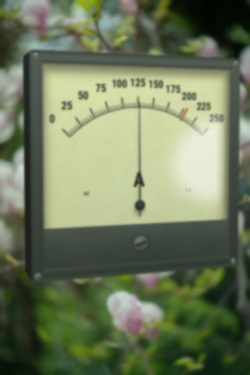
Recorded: A 125
